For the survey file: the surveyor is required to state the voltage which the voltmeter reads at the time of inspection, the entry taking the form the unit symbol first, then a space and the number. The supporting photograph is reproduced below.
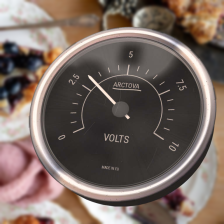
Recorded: V 3
